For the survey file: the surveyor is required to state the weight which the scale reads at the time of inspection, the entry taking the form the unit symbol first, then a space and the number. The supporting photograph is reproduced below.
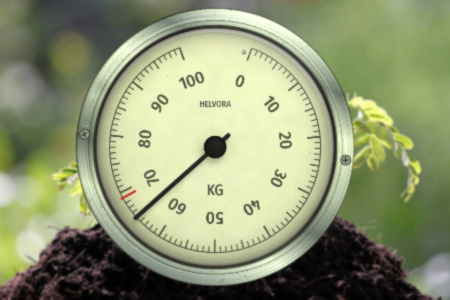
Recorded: kg 65
